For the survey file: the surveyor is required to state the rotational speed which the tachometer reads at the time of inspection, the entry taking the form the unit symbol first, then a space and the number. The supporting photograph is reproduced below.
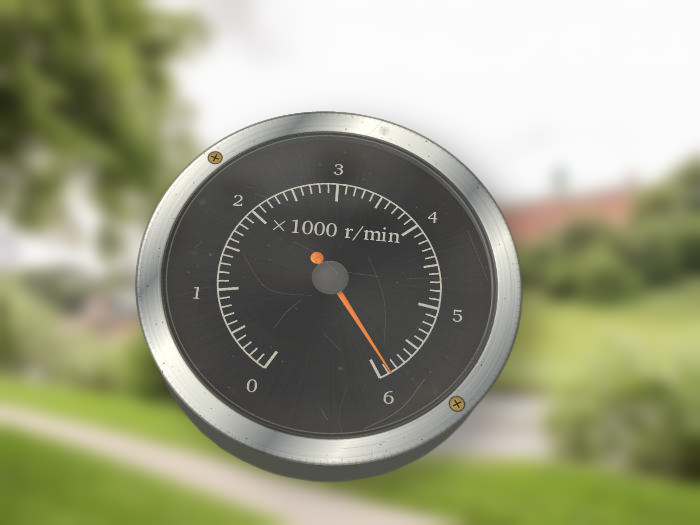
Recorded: rpm 5900
